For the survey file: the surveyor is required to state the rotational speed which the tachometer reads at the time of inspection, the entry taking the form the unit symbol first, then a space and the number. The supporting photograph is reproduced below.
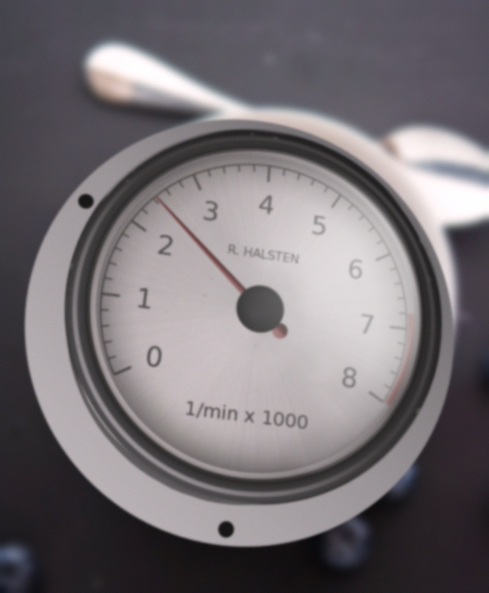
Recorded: rpm 2400
